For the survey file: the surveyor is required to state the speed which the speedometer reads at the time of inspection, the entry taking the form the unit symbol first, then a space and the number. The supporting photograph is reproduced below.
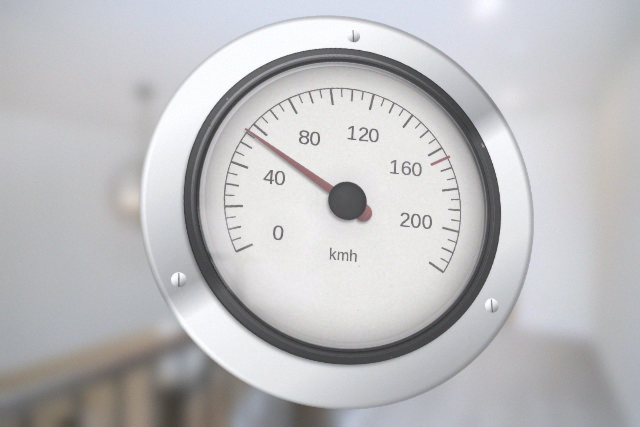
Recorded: km/h 55
